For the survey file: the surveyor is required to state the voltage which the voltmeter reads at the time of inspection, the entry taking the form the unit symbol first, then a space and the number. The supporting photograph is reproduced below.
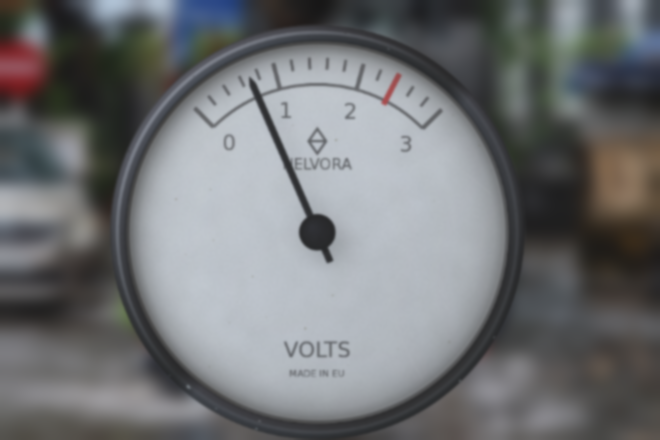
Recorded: V 0.7
